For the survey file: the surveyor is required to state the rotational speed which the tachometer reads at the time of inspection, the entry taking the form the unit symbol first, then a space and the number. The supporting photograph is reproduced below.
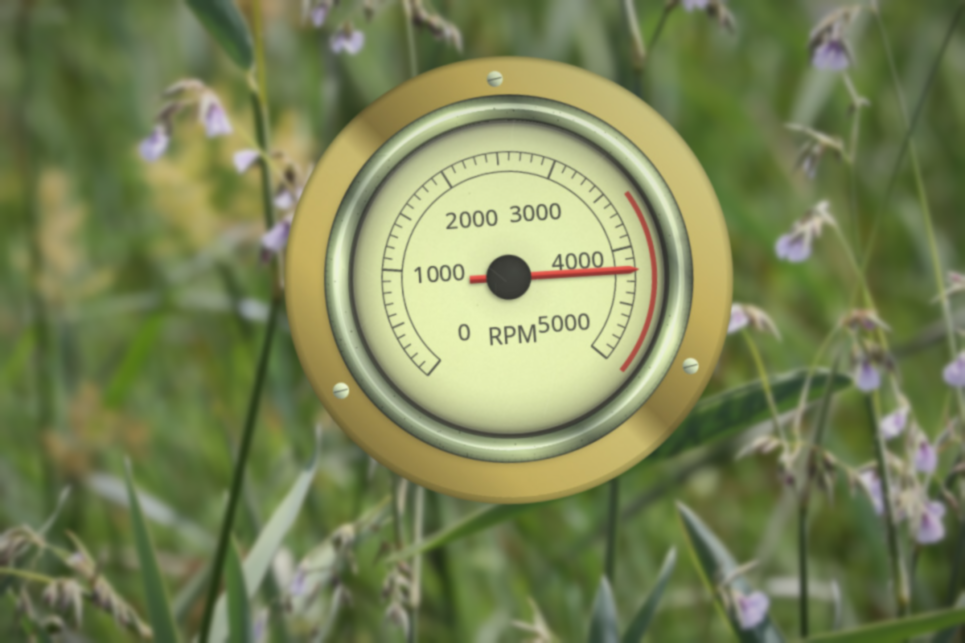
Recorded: rpm 4200
